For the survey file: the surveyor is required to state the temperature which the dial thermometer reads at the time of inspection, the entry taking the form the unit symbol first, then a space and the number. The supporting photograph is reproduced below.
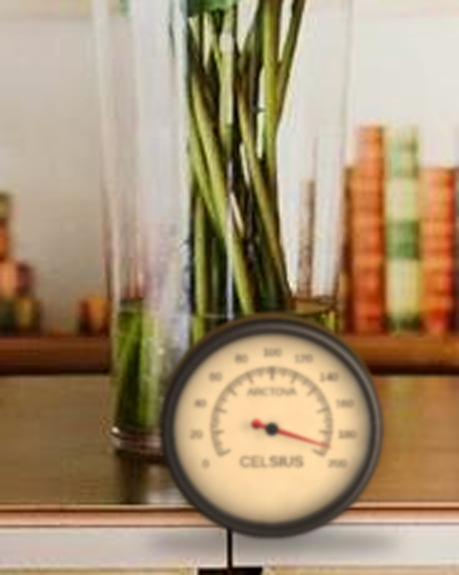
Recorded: °C 190
